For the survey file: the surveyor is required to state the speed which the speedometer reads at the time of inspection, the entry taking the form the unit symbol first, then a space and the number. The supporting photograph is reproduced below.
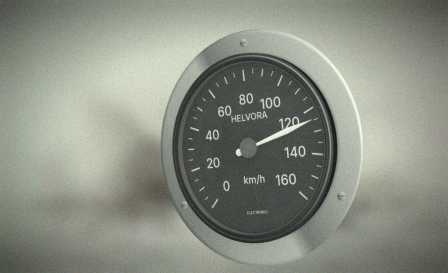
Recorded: km/h 125
